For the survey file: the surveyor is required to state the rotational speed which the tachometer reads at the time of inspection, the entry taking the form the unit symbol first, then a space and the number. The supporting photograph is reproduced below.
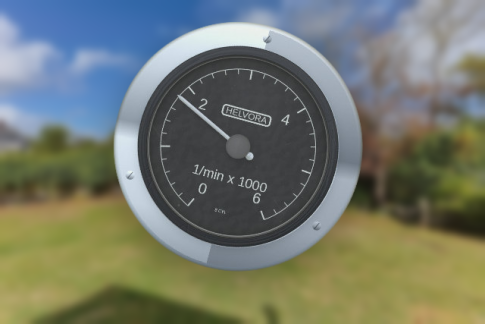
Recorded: rpm 1800
